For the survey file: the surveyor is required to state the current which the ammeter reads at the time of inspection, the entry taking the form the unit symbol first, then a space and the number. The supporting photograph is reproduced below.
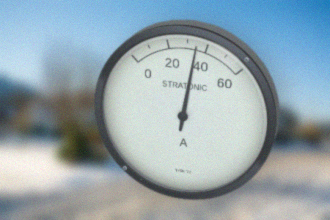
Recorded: A 35
